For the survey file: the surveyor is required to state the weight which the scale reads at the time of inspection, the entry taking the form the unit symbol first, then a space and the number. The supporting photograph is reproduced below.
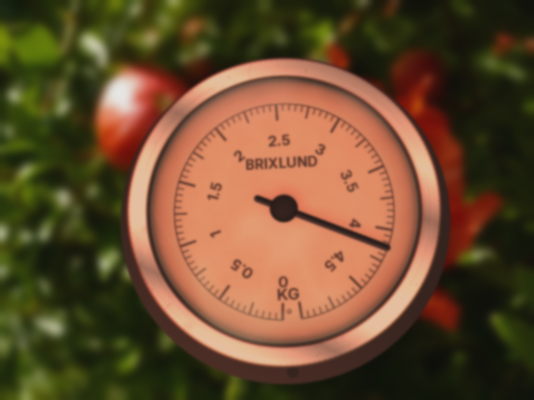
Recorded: kg 4.15
